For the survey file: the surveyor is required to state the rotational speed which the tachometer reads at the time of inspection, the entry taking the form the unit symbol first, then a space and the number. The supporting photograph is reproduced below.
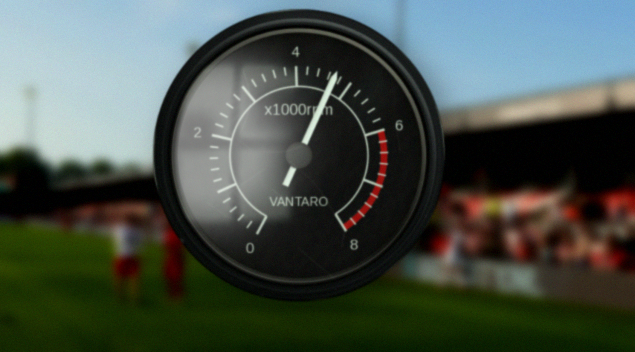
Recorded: rpm 4700
